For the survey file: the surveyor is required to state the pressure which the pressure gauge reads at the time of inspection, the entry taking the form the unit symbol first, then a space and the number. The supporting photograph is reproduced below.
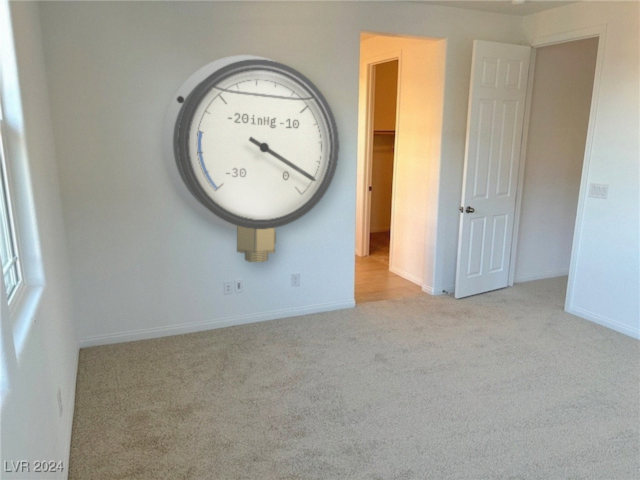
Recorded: inHg -2
